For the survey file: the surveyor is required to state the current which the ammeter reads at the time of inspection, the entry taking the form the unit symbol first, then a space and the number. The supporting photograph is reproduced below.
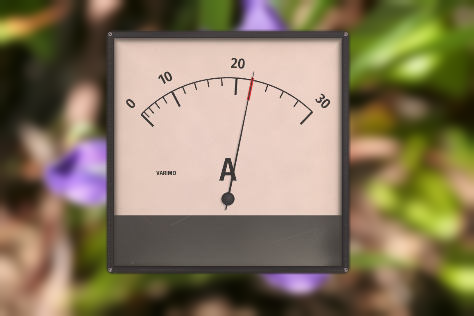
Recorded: A 22
